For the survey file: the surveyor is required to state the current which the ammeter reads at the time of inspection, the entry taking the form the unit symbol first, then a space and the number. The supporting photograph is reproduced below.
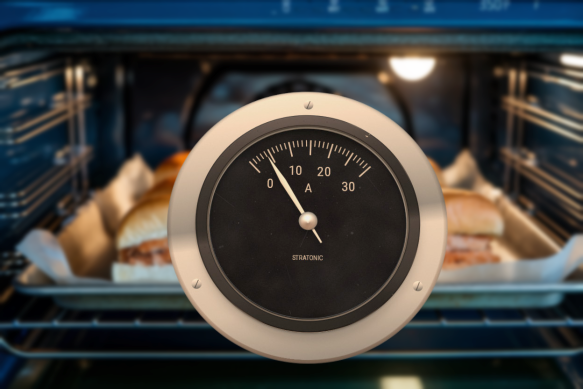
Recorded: A 4
